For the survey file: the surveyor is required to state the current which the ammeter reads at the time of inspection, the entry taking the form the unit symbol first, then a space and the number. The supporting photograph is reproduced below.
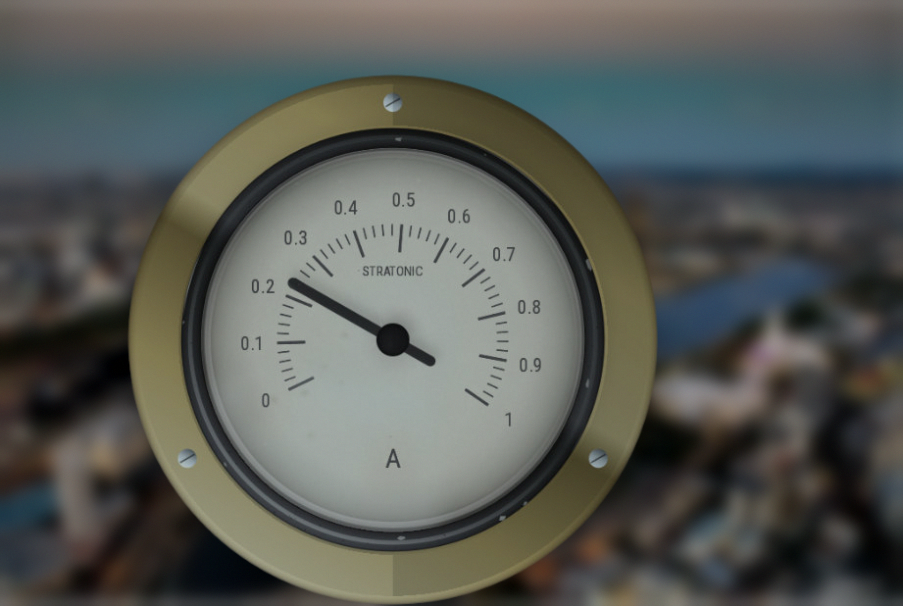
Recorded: A 0.23
